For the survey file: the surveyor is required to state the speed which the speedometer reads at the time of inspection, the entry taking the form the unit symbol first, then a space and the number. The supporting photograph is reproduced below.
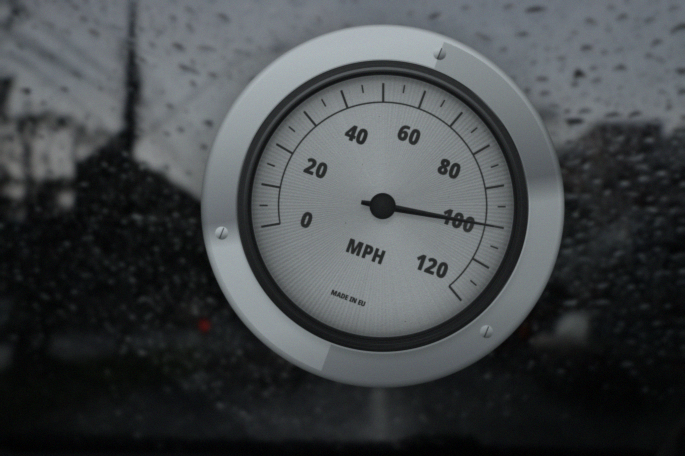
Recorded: mph 100
